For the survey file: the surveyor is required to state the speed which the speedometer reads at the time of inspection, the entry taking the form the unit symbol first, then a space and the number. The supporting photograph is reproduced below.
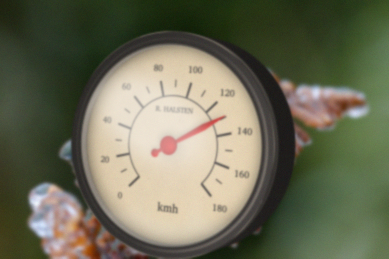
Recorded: km/h 130
